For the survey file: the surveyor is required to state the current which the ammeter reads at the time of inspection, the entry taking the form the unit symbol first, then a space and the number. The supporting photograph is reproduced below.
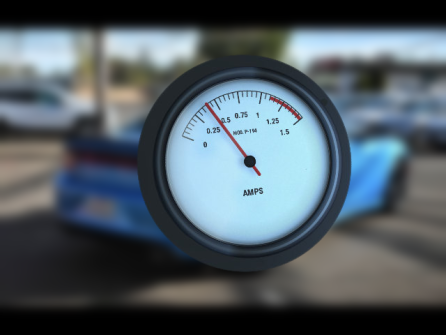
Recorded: A 0.4
